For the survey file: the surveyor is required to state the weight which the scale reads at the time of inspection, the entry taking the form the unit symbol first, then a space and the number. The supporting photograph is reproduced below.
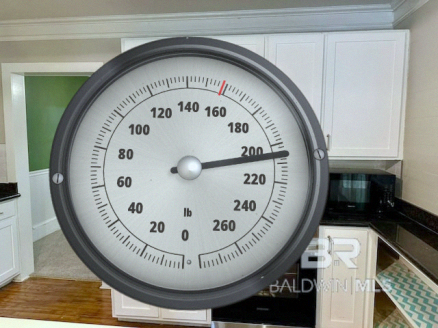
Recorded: lb 206
